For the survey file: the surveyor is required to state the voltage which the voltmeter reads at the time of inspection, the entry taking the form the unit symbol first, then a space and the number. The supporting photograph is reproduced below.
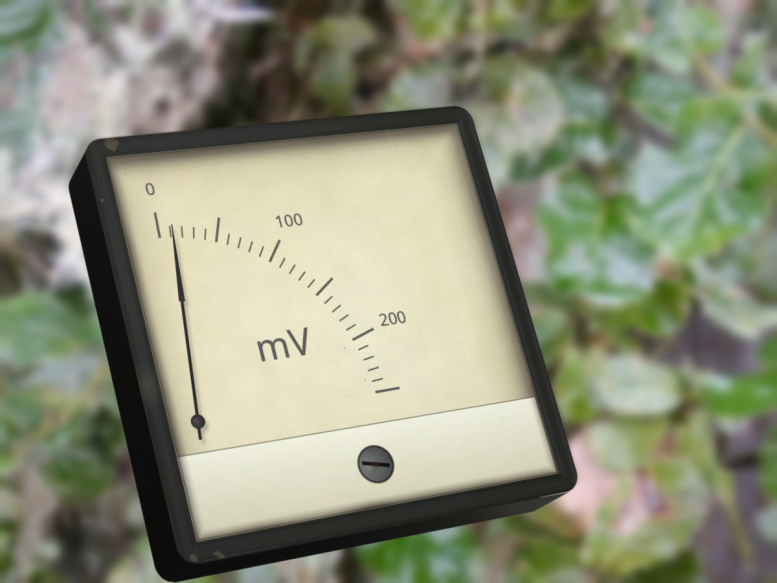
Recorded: mV 10
